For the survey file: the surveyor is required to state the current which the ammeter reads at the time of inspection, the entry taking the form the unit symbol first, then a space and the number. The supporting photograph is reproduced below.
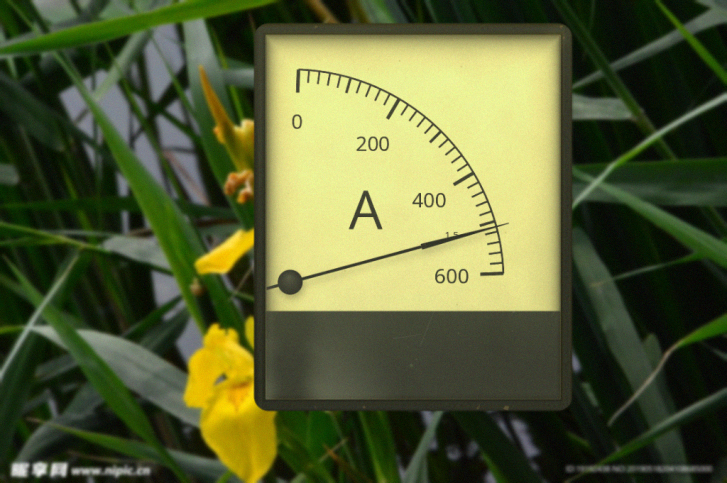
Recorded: A 510
